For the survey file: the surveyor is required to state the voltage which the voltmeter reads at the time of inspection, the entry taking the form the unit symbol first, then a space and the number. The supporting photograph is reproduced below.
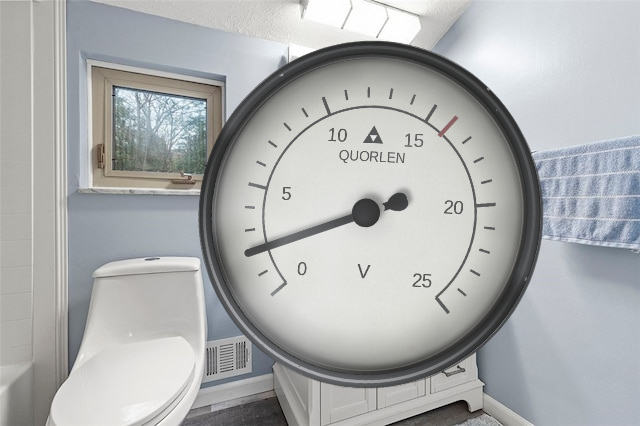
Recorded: V 2
